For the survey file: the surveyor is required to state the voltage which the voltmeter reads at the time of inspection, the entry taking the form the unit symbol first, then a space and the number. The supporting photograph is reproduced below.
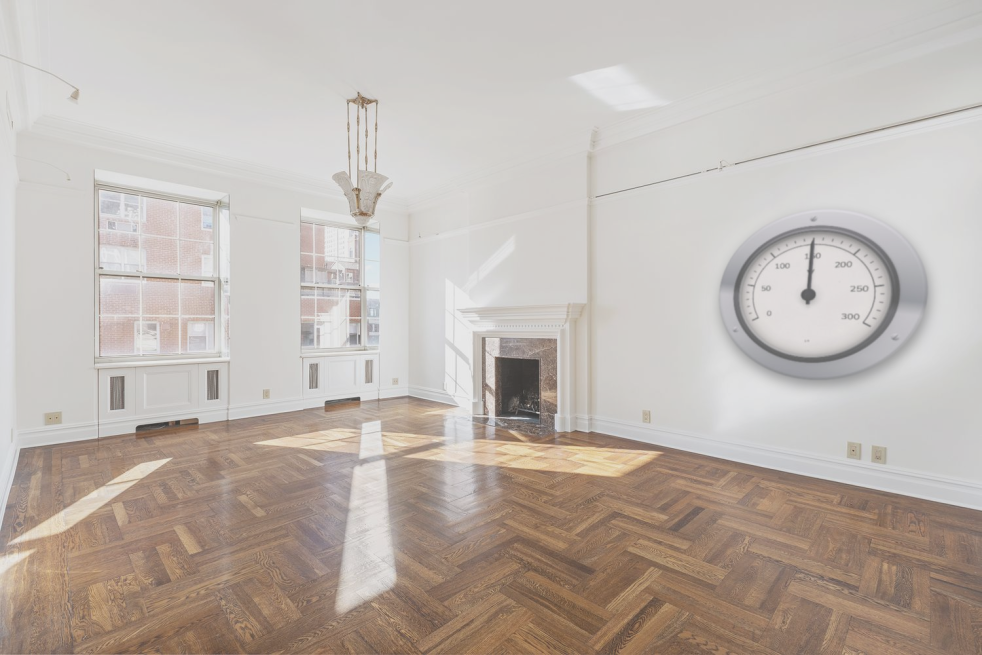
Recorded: V 150
